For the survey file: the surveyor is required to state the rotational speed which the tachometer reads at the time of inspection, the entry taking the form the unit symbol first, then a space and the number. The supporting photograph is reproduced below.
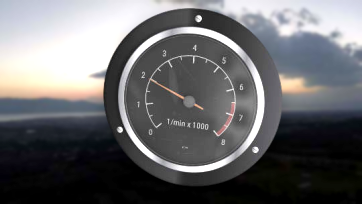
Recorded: rpm 2000
